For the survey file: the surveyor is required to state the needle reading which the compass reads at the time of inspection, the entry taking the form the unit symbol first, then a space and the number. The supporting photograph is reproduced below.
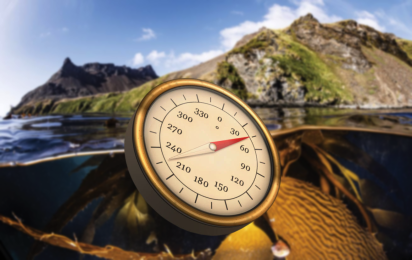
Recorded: ° 45
